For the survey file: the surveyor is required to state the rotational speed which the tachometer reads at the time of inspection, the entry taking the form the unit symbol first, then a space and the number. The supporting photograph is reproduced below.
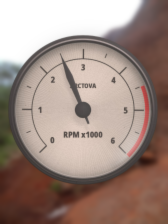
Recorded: rpm 2500
